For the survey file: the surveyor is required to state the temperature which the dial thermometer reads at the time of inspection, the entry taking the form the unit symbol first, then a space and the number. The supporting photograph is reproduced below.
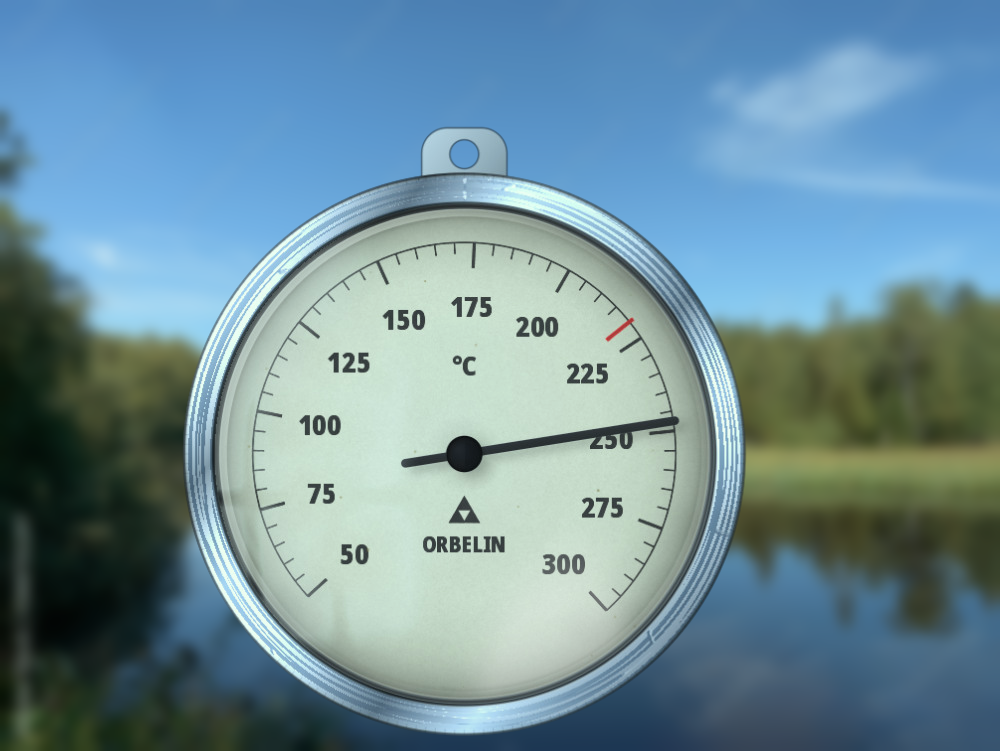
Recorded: °C 247.5
